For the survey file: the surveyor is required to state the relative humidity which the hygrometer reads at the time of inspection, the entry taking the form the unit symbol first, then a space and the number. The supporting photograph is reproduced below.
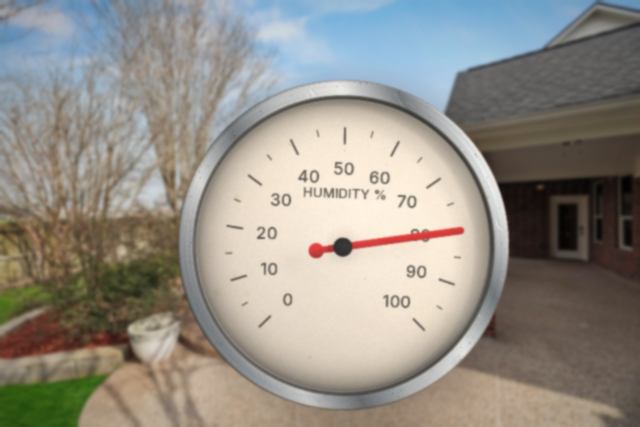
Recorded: % 80
